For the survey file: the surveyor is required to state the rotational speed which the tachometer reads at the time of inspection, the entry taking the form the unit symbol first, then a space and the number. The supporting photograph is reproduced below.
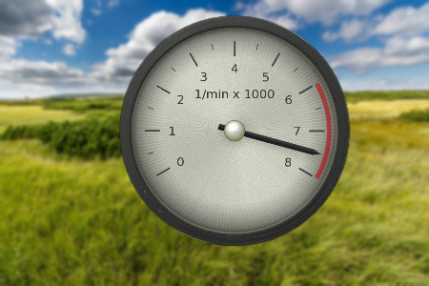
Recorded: rpm 7500
